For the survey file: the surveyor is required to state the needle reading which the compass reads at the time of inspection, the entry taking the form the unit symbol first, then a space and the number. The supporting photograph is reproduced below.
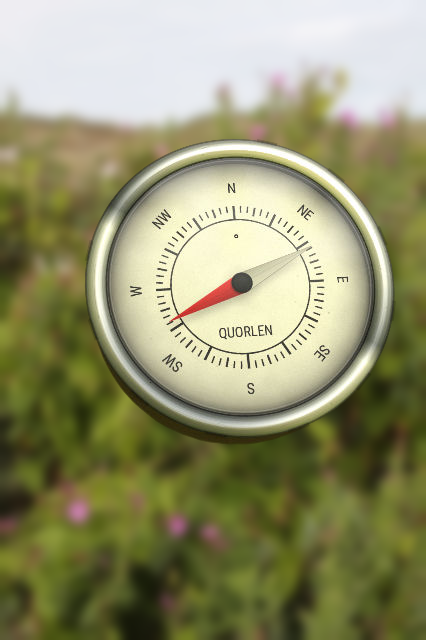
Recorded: ° 245
